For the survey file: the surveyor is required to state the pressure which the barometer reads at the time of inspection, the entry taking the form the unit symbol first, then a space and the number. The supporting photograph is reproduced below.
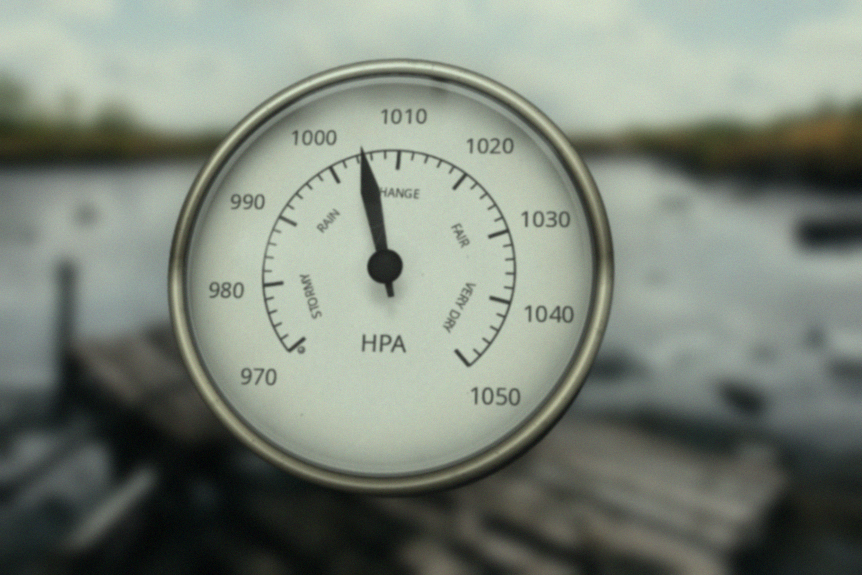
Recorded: hPa 1005
